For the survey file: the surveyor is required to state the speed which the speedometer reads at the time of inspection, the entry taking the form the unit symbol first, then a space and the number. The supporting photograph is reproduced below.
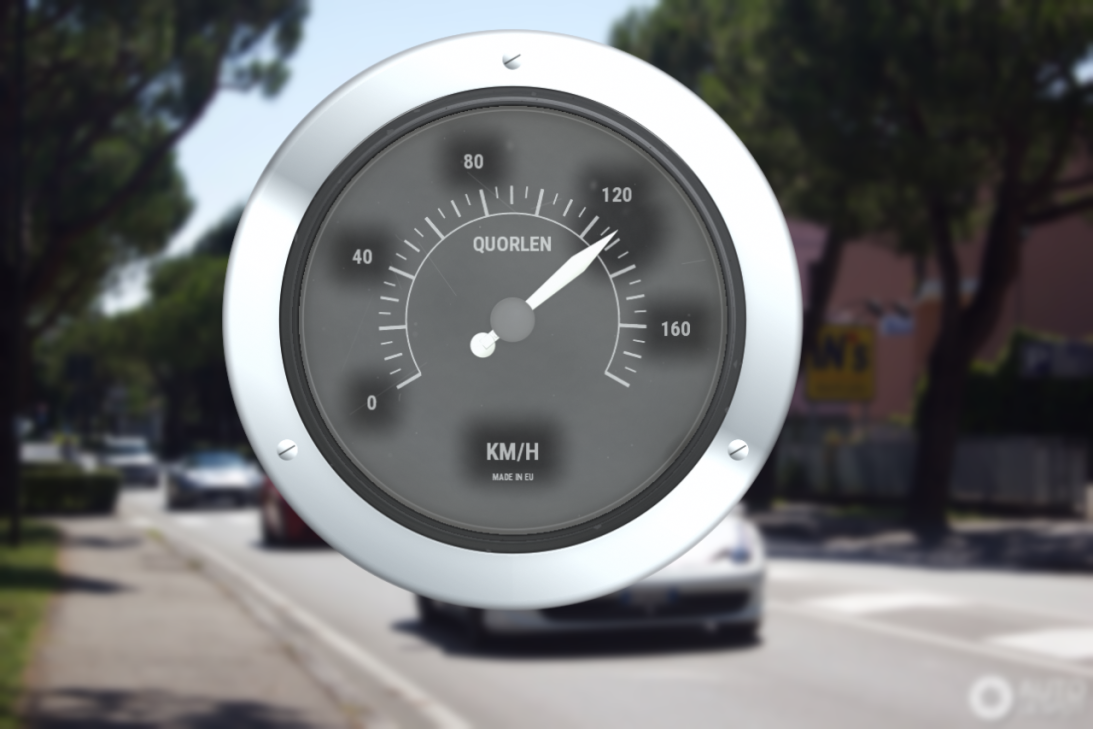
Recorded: km/h 127.5
